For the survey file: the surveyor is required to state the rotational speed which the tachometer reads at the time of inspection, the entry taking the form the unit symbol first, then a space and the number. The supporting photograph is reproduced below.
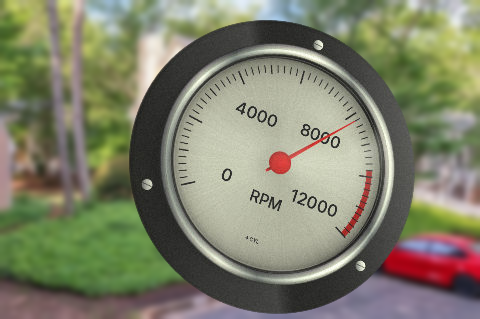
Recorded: rpm 8200
